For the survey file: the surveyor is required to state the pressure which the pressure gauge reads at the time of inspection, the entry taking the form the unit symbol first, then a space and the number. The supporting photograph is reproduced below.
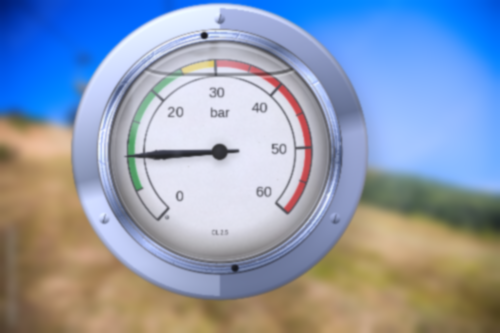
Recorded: bar 10
